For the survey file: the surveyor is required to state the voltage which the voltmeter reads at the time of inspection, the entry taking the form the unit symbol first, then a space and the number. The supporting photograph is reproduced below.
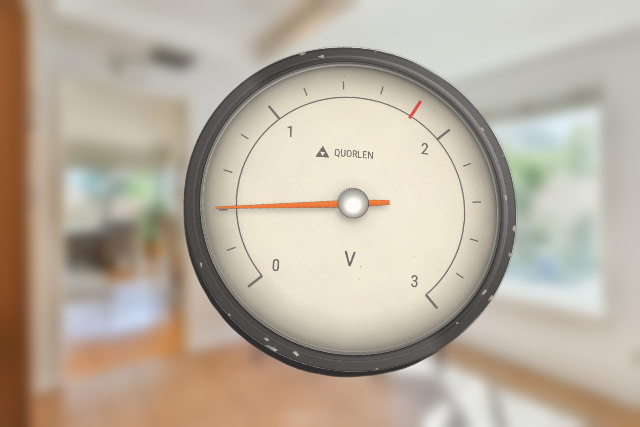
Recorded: V 0.4
